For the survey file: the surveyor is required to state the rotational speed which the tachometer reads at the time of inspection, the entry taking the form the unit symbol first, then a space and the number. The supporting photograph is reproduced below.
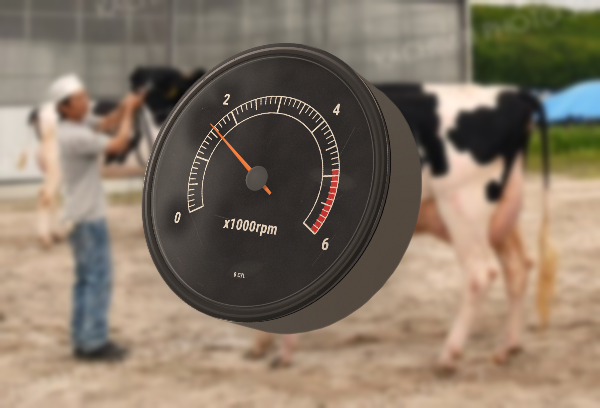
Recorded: rpm 1600
